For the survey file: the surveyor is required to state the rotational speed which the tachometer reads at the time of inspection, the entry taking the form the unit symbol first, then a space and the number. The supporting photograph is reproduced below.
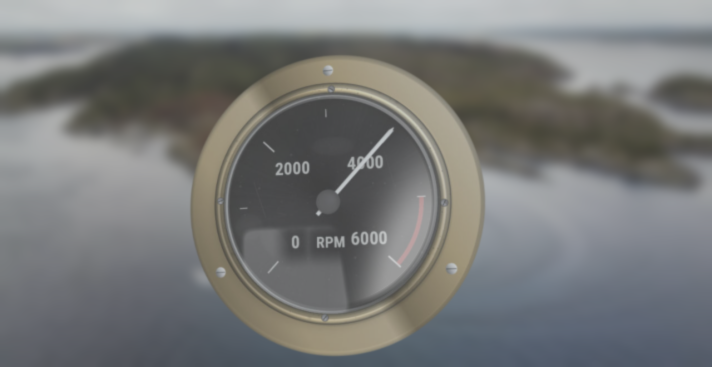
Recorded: rpm 4000
